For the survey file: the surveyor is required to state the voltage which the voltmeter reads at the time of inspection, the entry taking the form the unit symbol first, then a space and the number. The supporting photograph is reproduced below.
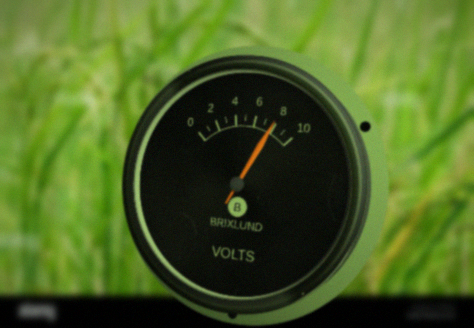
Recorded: V 8
